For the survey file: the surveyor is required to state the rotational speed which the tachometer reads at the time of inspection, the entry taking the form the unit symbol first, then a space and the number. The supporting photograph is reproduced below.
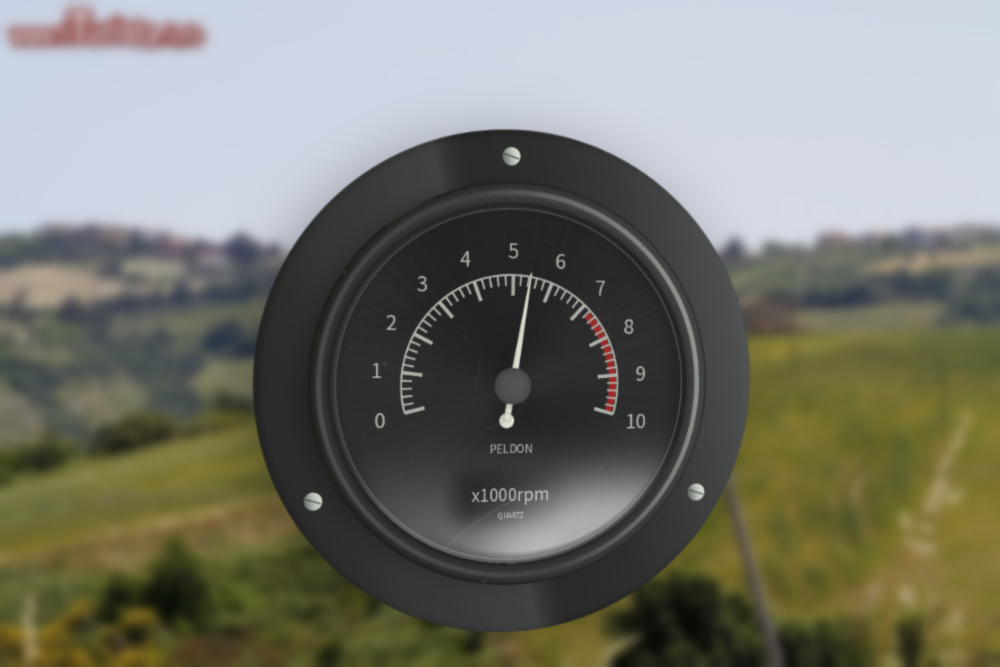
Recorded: rpm 5400
